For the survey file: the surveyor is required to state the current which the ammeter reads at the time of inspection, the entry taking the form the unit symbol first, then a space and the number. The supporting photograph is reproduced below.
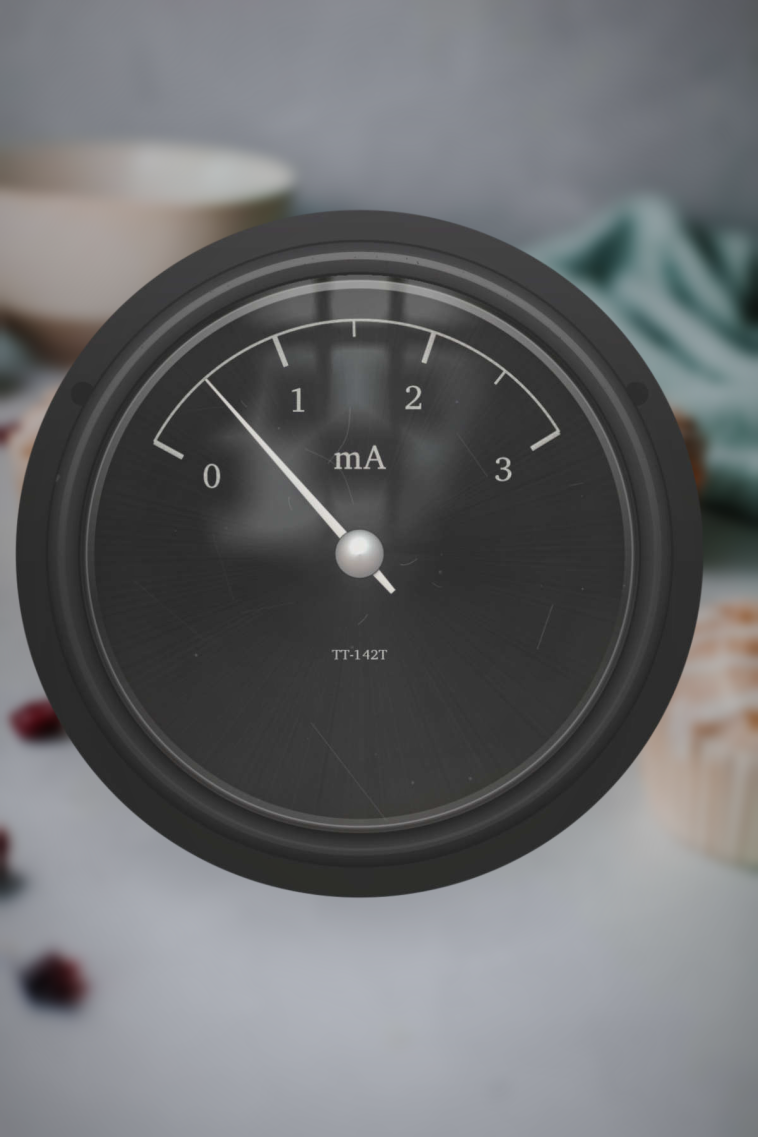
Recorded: mA 0.5
